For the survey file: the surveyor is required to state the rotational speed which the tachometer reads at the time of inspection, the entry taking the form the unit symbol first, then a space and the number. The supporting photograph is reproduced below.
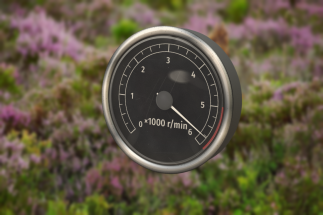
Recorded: rpm 5750
